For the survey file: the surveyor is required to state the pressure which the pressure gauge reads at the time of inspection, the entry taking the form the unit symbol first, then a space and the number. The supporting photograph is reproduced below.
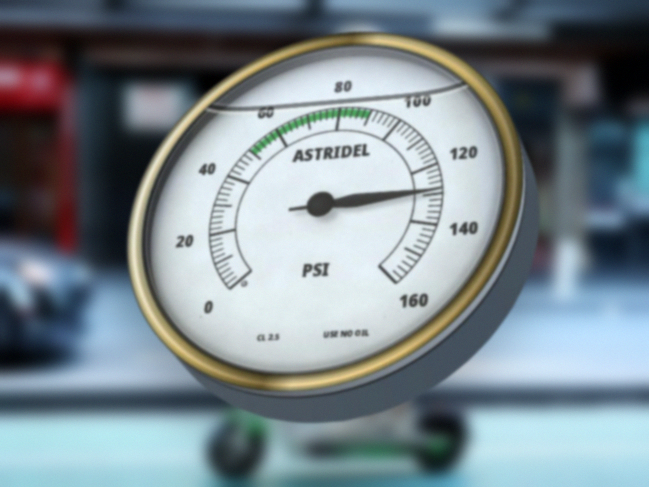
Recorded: psi 130
